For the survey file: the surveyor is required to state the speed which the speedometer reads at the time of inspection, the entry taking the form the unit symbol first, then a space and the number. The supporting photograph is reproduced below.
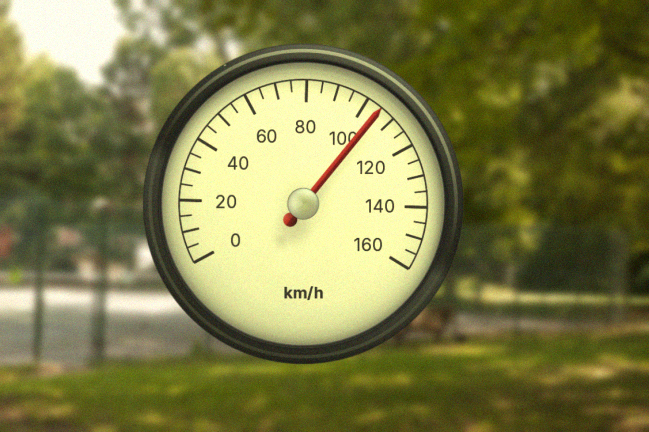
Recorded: km/h 105
